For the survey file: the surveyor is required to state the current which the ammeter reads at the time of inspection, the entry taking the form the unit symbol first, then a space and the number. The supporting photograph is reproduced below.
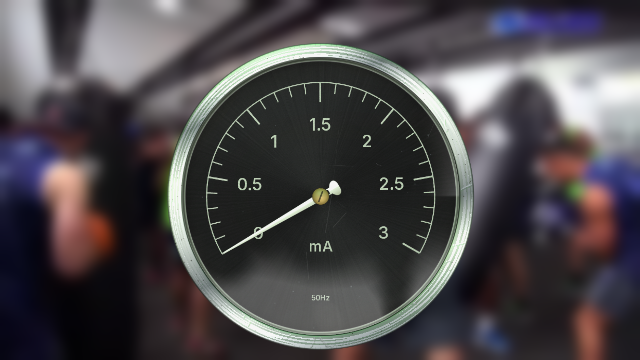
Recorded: mA 0
